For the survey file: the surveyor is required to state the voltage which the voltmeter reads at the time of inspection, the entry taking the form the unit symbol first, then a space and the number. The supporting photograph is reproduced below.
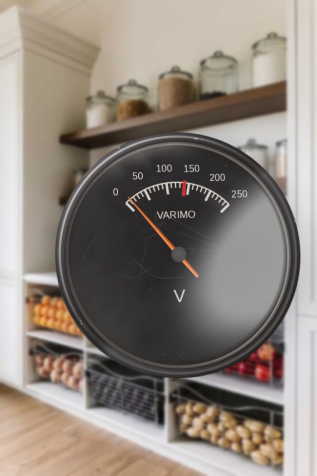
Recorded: V 10
